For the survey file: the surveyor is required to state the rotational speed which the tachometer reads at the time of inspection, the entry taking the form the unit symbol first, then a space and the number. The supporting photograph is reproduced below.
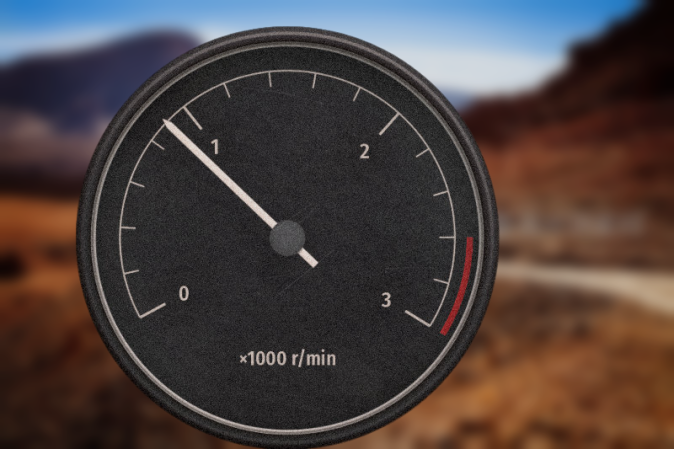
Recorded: rpm 900
